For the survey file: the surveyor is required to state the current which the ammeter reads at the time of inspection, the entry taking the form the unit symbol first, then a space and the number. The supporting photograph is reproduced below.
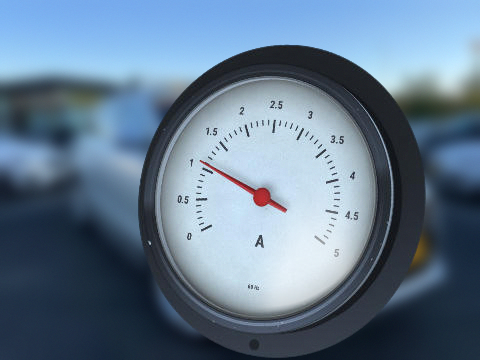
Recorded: A 1.1
